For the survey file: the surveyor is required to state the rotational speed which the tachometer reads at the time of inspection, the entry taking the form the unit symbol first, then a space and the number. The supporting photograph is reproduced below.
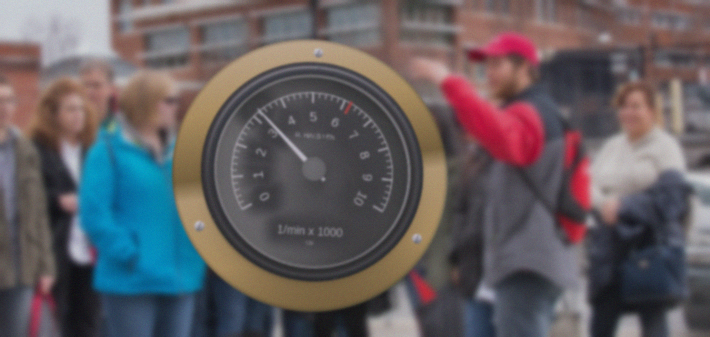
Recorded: rpm 3200
